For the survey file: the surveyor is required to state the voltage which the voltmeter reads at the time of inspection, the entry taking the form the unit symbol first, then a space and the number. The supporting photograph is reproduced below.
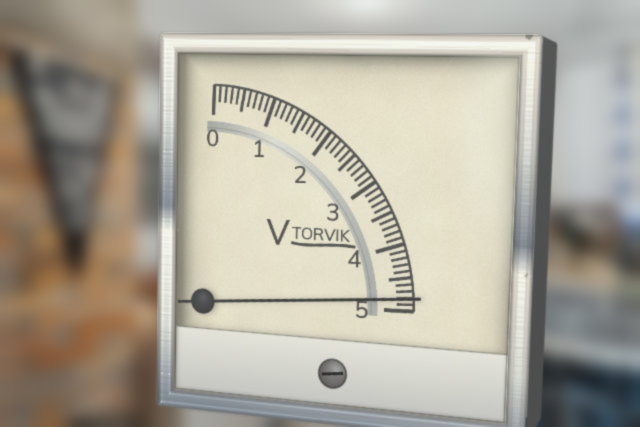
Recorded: V 4.8
